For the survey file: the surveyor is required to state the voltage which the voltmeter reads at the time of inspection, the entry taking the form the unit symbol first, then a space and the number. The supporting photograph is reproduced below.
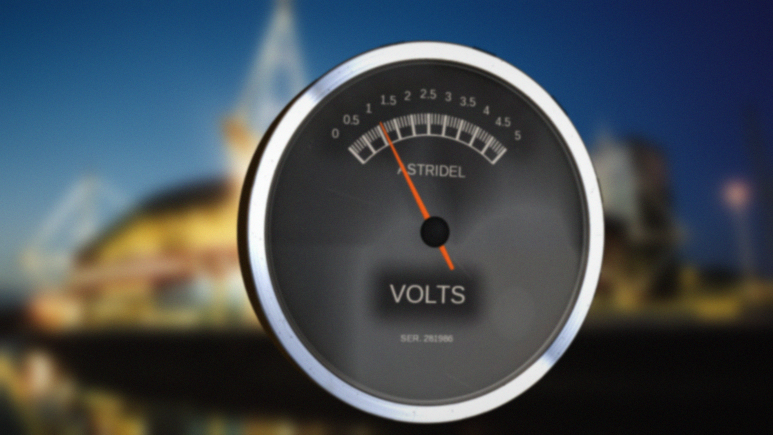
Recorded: V 1
